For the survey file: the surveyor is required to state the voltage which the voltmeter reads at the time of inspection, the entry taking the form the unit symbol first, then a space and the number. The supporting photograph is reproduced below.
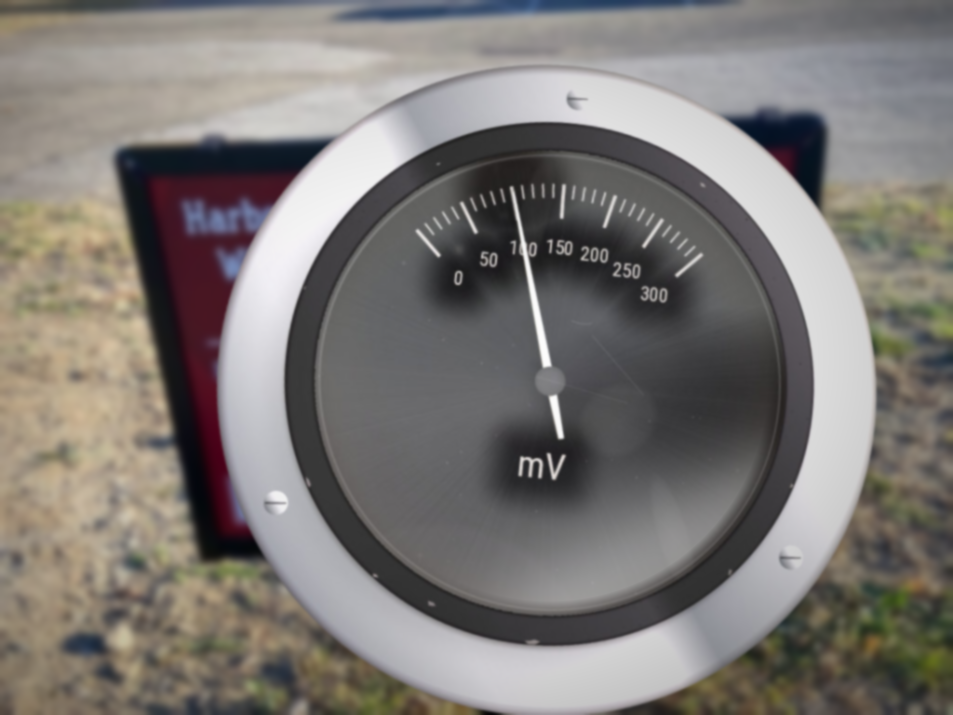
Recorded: mV 100
